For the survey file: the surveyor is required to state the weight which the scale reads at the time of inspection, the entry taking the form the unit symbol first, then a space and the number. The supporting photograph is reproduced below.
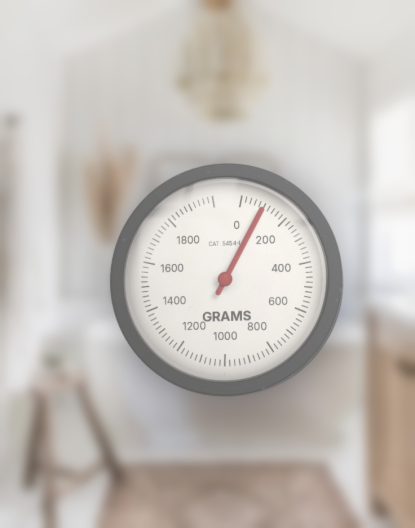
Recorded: g 100
